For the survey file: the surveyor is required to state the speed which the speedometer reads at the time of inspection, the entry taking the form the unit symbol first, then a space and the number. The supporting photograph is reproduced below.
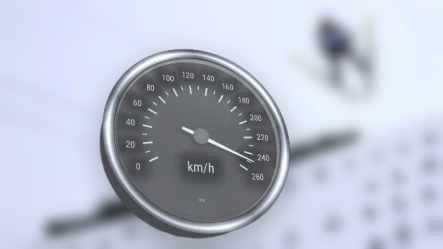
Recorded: km/h 250
